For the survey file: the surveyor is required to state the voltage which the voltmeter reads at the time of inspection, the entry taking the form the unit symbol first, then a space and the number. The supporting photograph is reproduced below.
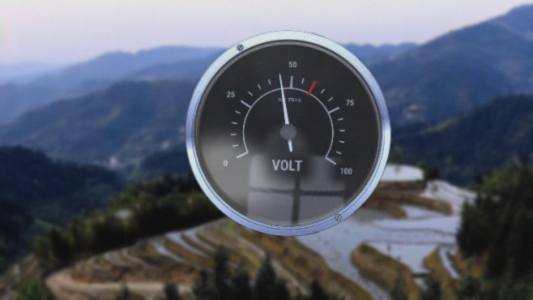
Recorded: V 45
